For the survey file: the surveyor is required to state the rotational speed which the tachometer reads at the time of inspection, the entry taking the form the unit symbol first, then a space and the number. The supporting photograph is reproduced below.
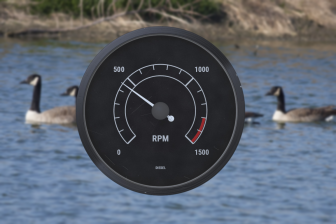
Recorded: rpm 450
